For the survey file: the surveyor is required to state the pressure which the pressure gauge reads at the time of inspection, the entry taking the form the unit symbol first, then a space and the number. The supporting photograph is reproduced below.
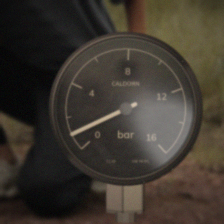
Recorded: bar 1
